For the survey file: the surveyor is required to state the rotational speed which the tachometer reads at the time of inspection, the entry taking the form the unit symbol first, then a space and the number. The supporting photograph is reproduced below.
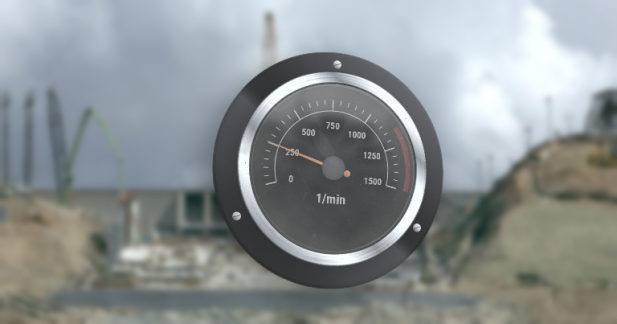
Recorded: rpm 250
